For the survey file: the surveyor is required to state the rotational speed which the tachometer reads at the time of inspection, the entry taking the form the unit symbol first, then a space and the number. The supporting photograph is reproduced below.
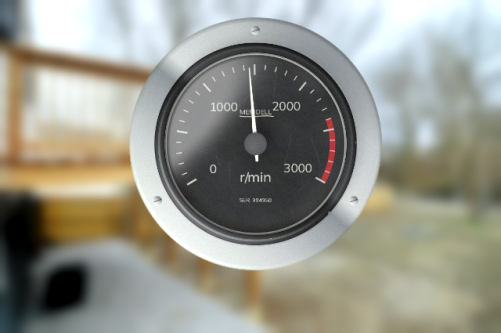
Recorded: rpm 1450
